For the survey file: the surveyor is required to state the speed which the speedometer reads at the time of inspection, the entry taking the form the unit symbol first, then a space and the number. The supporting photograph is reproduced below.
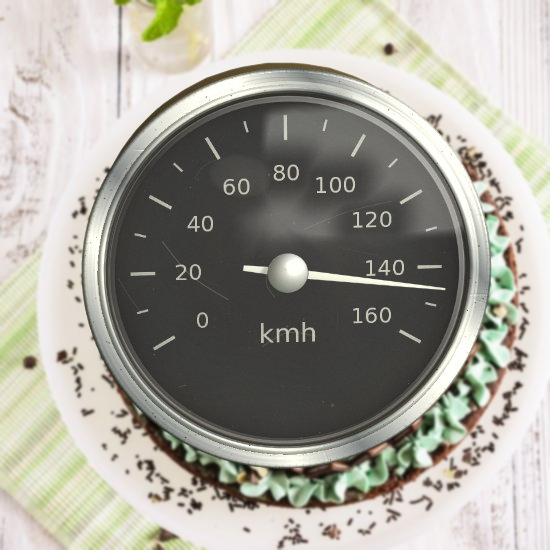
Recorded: km/h 145
